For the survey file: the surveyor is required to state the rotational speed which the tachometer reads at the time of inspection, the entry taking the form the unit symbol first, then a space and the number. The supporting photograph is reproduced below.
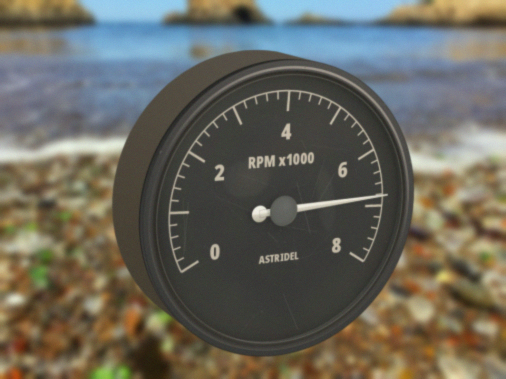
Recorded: rpm 6800
